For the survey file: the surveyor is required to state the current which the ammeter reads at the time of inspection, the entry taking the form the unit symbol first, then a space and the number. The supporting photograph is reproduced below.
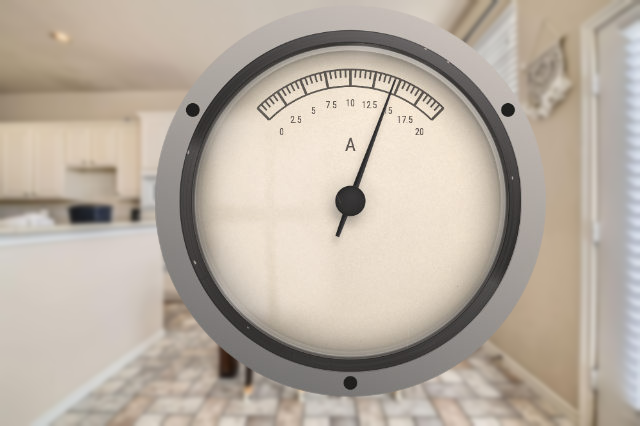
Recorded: A 14.5
